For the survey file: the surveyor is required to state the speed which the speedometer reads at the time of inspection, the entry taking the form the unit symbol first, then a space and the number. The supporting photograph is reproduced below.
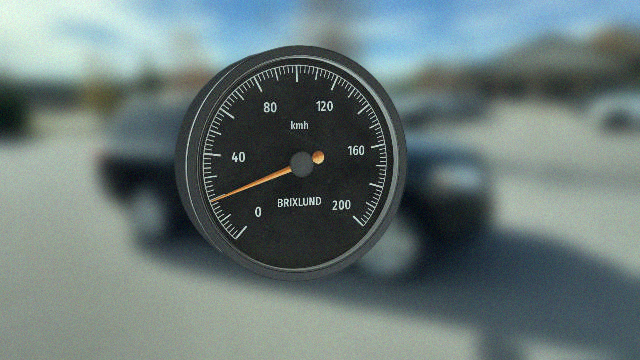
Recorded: km/h 20
